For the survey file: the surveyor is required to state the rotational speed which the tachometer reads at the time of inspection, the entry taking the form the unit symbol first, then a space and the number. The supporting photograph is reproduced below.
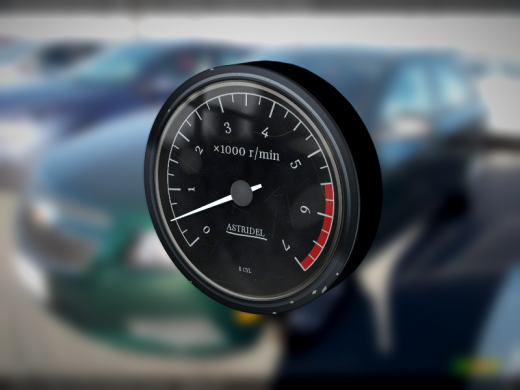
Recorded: rpm 500
